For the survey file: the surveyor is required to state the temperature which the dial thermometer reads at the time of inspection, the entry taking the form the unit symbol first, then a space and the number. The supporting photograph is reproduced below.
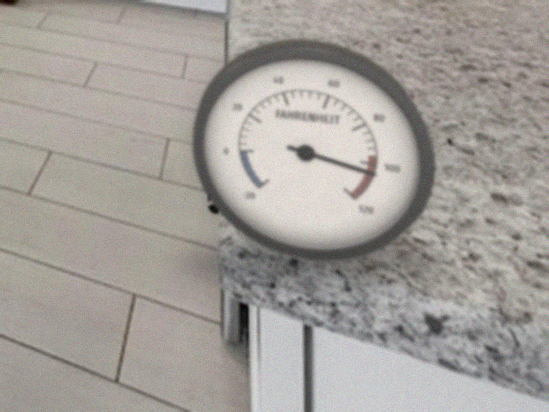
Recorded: °F 104
